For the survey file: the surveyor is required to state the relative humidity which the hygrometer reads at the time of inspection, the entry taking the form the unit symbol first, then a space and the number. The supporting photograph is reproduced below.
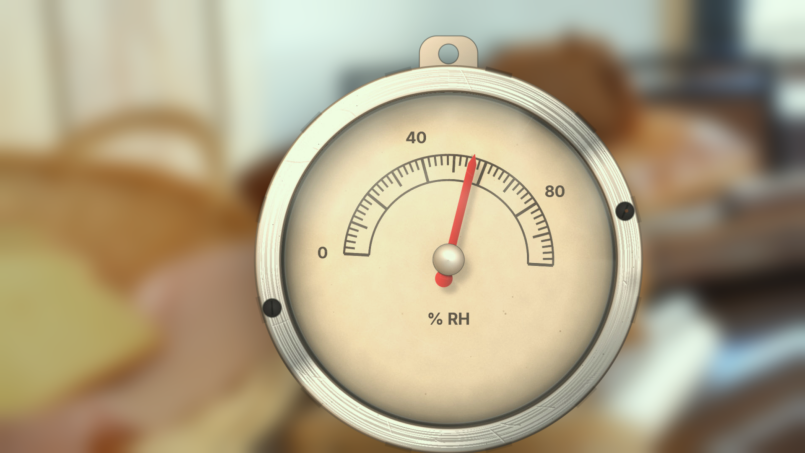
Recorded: % 56
